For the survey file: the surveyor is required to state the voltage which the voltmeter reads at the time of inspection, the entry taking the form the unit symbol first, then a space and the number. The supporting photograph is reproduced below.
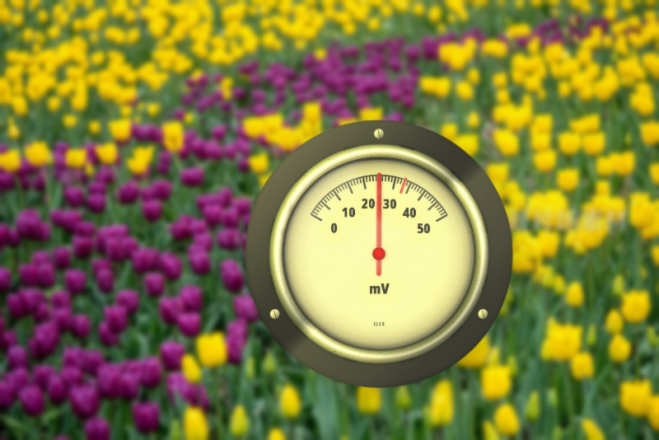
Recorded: mV 25
